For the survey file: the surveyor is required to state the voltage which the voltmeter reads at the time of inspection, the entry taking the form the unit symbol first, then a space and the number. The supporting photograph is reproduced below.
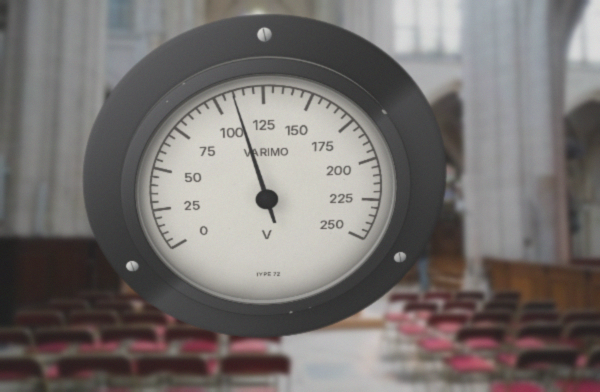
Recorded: V 110
